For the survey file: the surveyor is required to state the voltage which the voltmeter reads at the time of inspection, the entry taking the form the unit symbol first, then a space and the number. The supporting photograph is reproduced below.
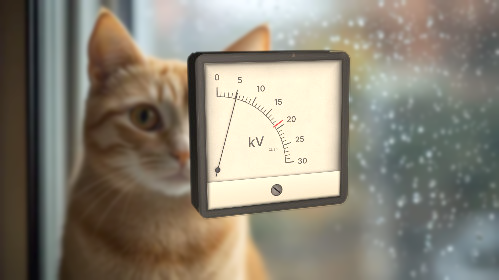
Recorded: kV 5
